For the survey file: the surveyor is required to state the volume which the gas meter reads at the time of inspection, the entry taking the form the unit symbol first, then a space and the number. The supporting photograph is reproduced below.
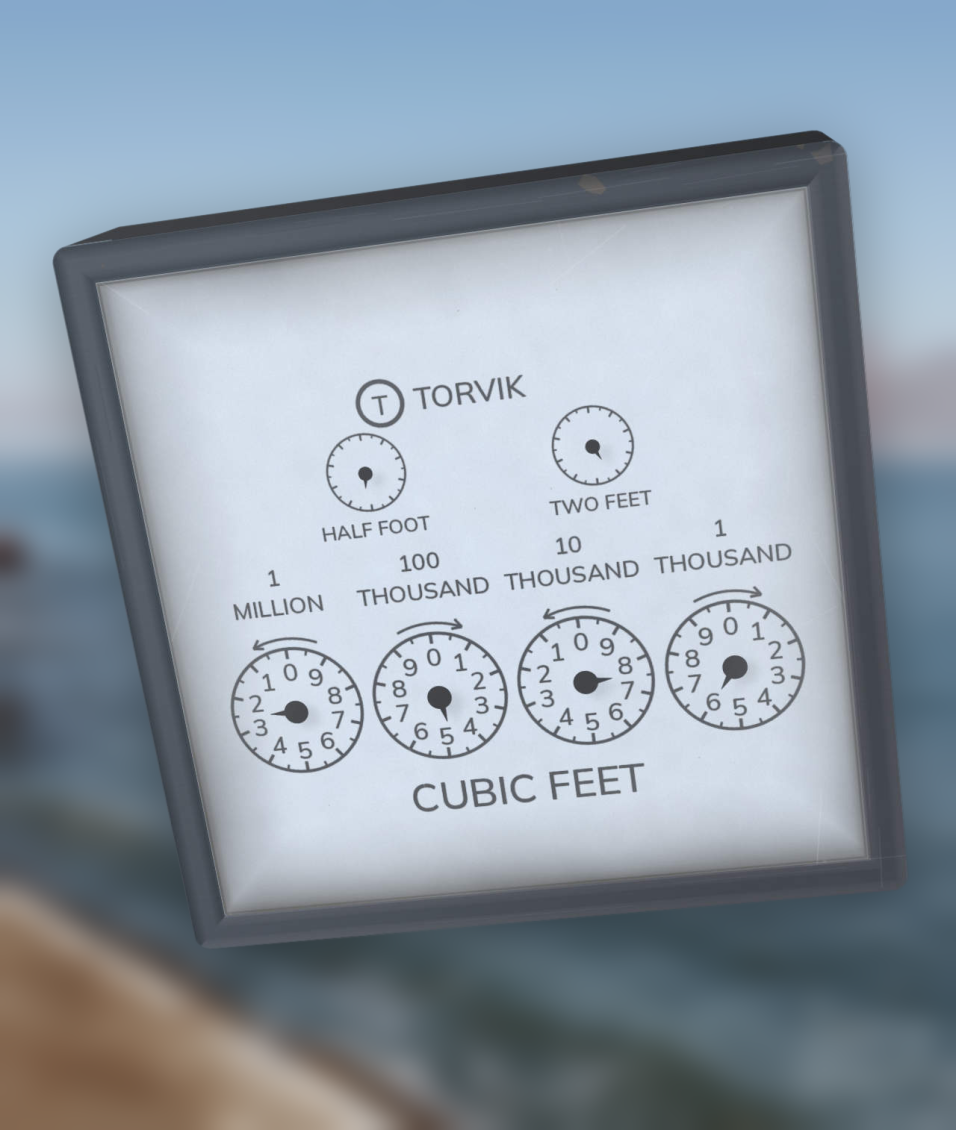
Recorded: ft³ 247600
